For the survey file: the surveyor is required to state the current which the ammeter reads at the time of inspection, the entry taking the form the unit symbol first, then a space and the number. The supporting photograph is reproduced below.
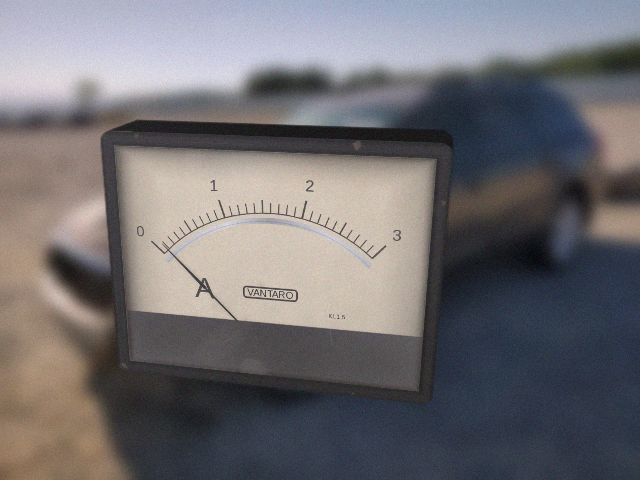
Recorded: A 0.1
